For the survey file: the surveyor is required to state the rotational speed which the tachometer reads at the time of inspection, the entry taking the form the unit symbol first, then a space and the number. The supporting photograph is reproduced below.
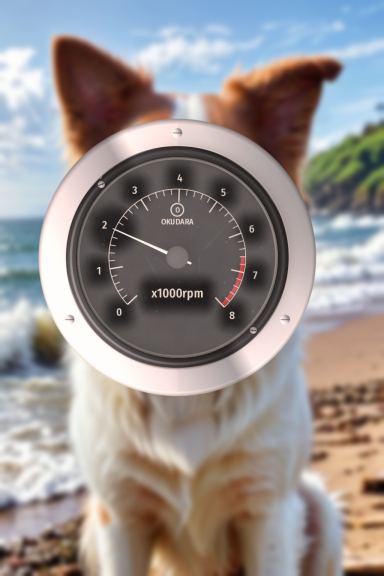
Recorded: rpm 2000
